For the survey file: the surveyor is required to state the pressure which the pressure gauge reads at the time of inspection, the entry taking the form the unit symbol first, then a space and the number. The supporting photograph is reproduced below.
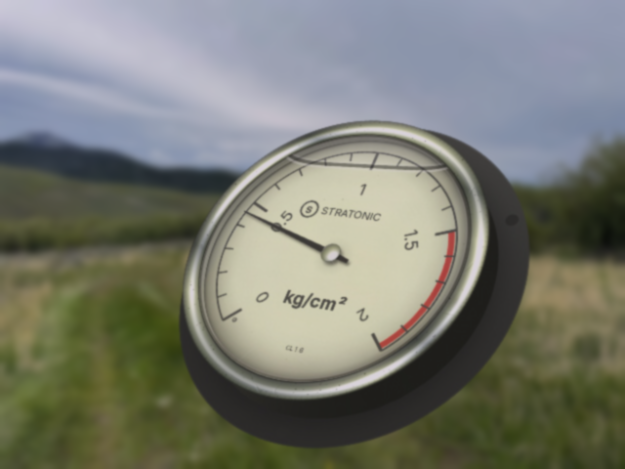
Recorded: kg/cm² 0.45
